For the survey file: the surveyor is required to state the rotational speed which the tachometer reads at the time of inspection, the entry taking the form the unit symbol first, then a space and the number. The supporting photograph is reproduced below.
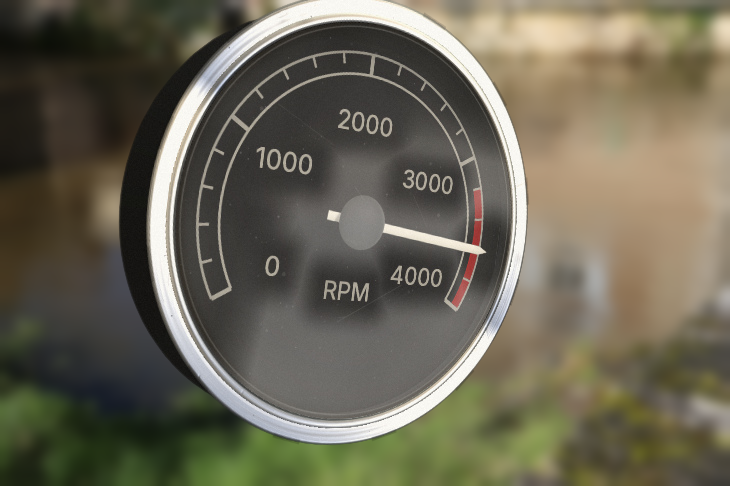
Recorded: rpm 3600
